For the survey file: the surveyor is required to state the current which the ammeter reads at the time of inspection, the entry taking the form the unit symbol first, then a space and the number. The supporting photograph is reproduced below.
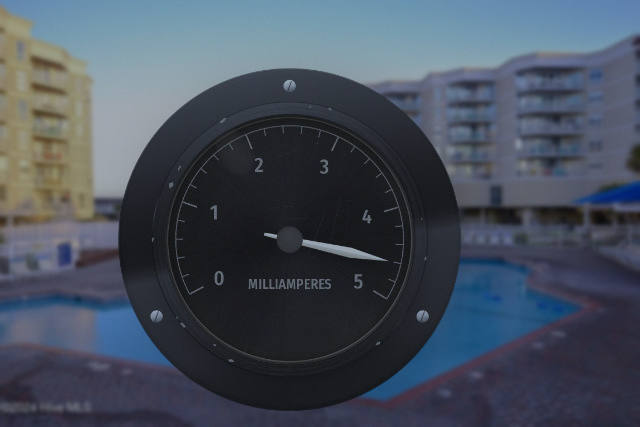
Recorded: mA 4.6
